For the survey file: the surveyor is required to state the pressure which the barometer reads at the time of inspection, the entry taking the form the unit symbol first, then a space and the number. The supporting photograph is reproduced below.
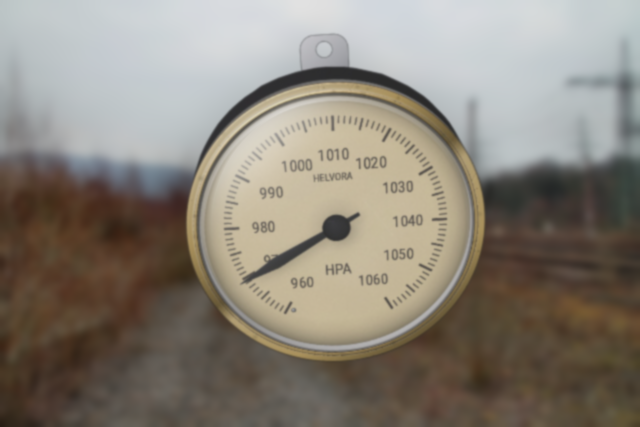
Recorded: hPa 970
